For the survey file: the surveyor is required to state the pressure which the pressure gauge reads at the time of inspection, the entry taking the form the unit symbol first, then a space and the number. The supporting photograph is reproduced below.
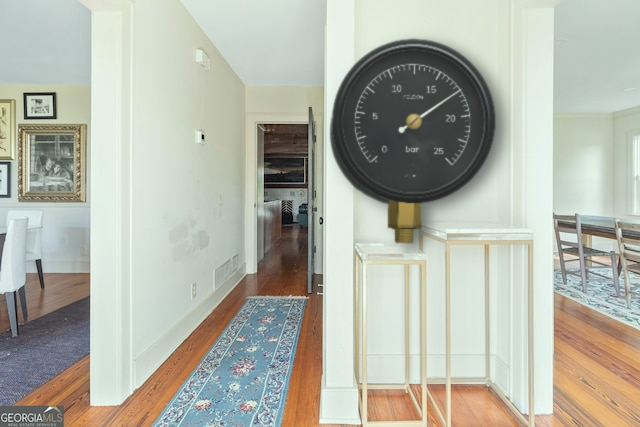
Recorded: bar 17.5
